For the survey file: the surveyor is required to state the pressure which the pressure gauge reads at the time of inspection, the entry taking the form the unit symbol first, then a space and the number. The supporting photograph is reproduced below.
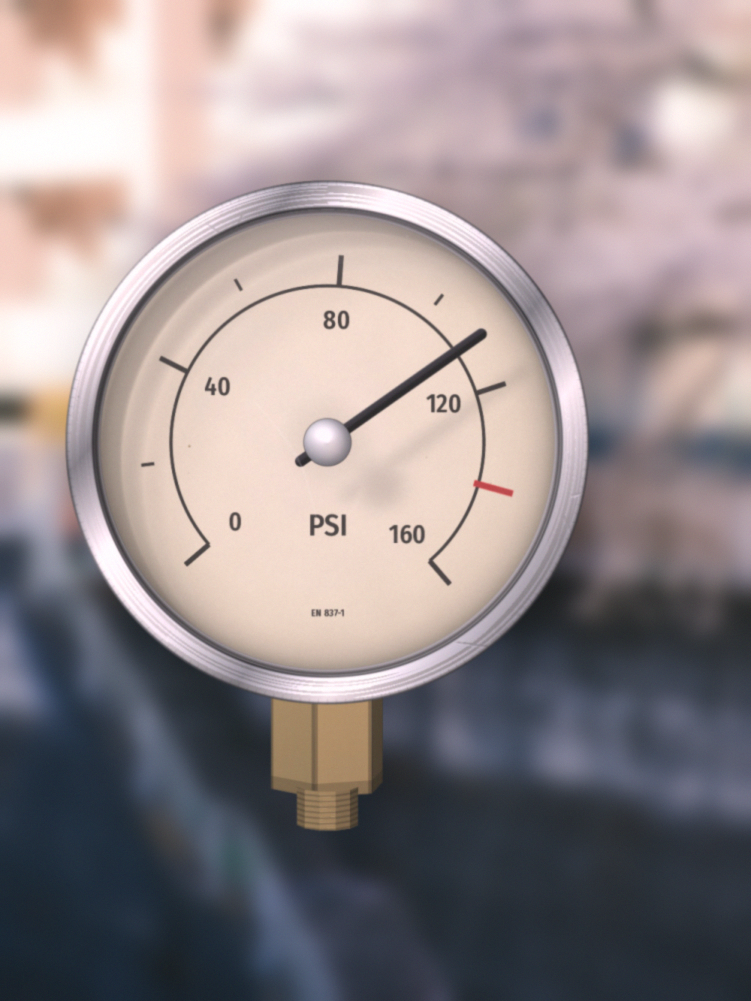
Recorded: psi 110
